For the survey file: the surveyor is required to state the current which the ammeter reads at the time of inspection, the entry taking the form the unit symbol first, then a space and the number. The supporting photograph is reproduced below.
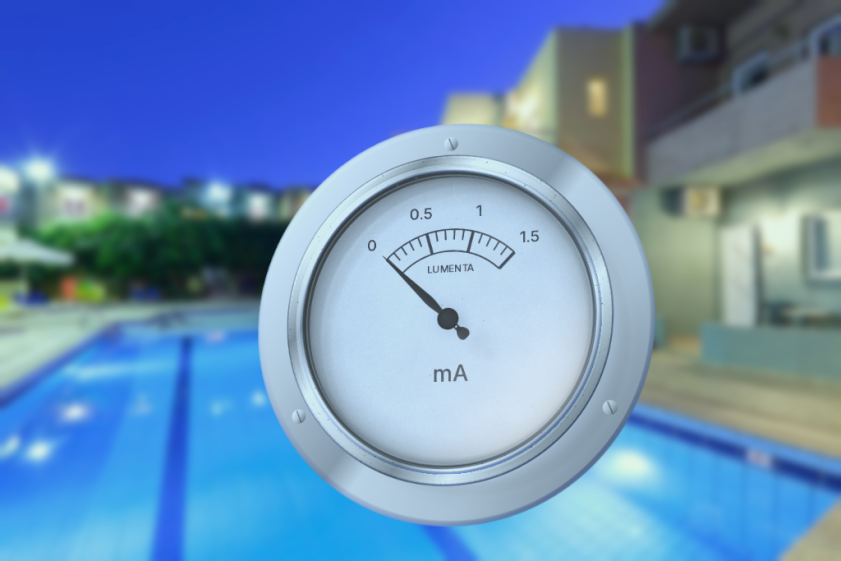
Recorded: mA 0
